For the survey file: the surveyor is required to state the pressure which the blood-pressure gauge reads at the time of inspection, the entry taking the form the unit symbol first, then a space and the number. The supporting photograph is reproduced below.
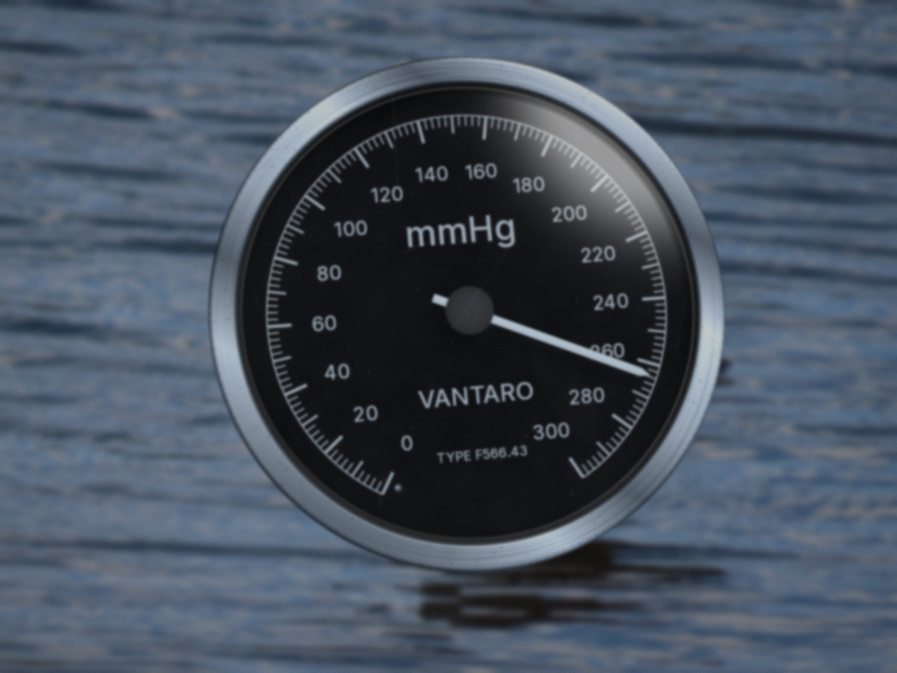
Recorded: mmHg 264
